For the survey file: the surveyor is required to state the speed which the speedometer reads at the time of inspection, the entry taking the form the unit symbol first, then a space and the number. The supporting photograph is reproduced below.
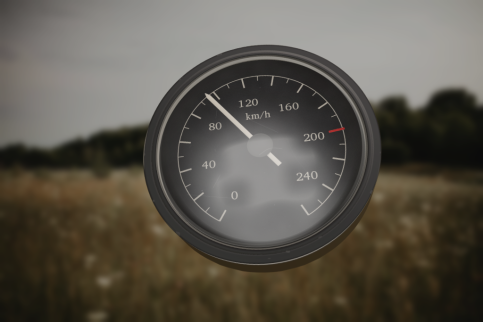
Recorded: km/h 95
